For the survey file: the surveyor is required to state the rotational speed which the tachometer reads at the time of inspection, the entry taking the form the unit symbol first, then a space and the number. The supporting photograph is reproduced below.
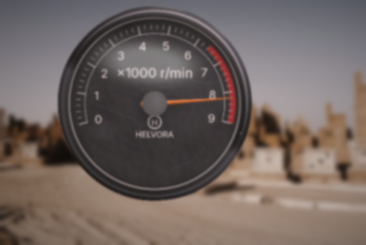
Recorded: rpm 8200
